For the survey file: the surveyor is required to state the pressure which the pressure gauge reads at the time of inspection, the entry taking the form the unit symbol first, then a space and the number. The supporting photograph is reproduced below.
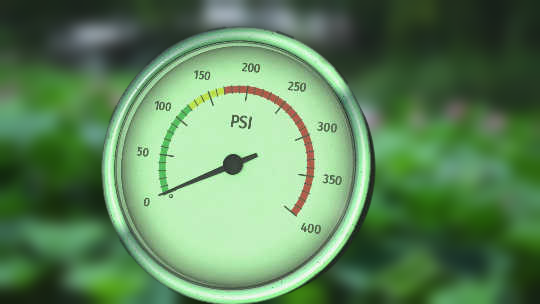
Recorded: psi 0
